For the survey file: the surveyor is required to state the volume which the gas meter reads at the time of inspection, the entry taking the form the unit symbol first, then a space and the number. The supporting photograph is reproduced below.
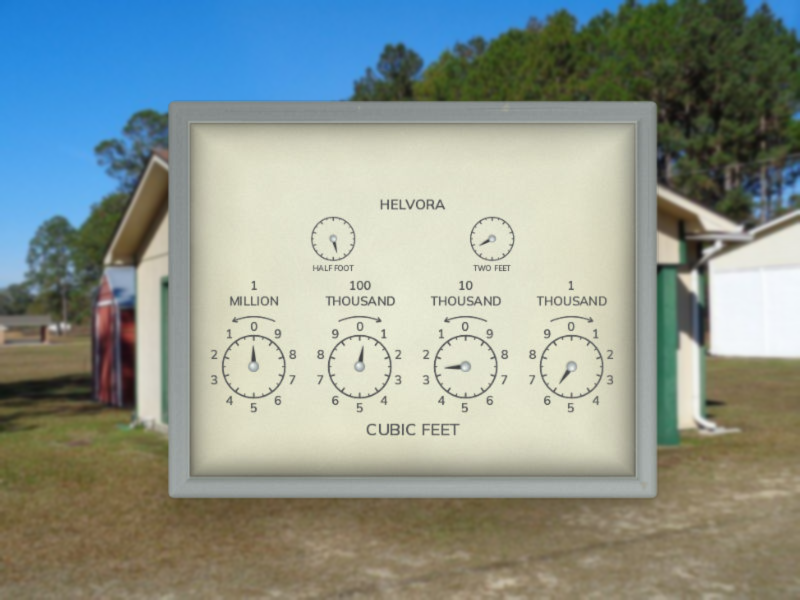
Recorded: ft³ 2600
